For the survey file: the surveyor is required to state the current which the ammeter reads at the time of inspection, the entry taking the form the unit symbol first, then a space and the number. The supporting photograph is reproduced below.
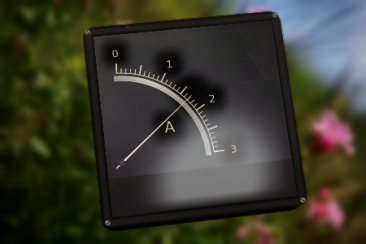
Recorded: A 1.7
